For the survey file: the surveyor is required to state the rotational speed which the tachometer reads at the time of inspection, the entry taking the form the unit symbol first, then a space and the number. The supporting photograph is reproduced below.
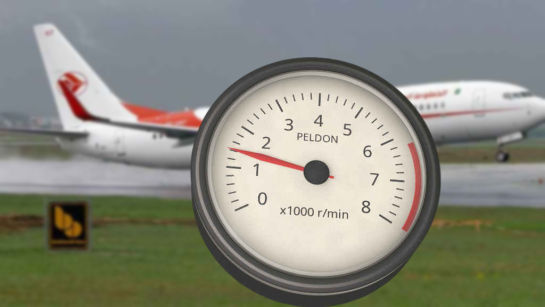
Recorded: rpm 1400
